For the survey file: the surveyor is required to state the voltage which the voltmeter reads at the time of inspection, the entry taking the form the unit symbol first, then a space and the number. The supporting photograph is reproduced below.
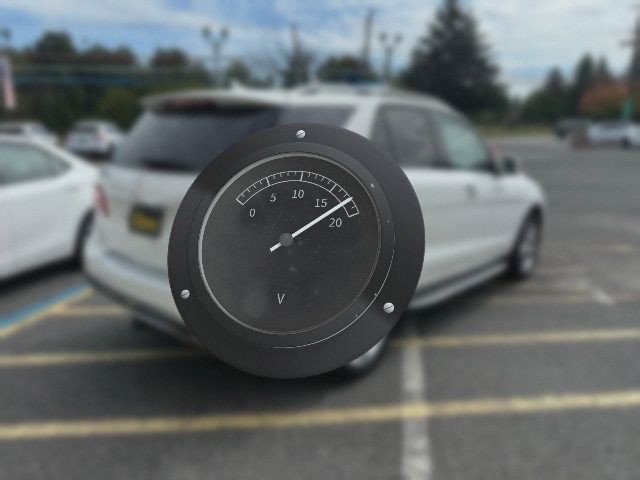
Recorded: V 18
